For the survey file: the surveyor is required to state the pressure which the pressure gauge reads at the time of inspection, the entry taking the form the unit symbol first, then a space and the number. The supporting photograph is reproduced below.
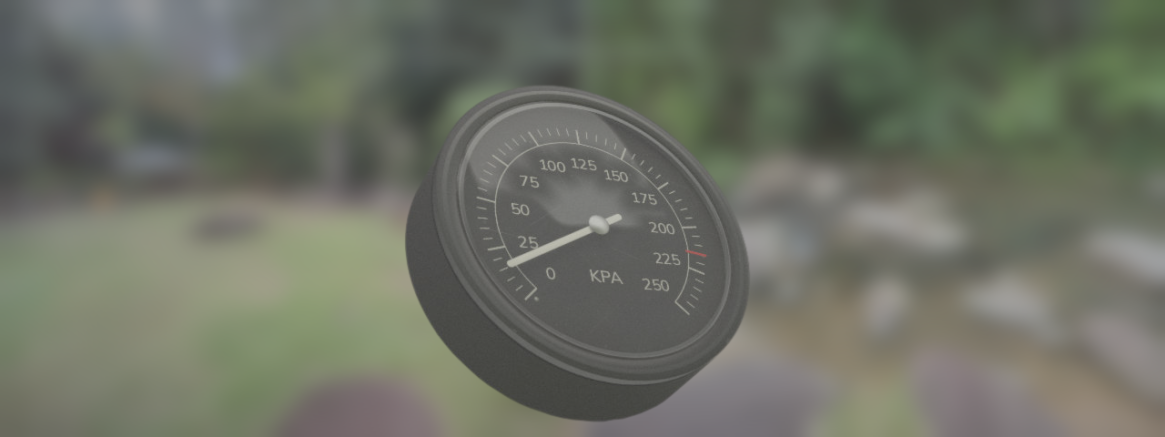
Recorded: kPa 15
